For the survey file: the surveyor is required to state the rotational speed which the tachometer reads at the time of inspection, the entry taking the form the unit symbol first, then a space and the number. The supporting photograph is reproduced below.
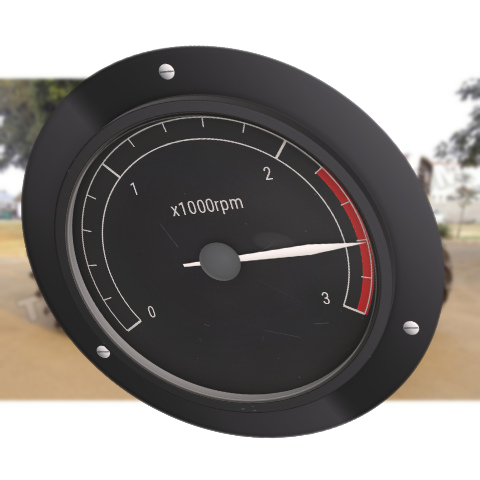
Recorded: rpm 2600
